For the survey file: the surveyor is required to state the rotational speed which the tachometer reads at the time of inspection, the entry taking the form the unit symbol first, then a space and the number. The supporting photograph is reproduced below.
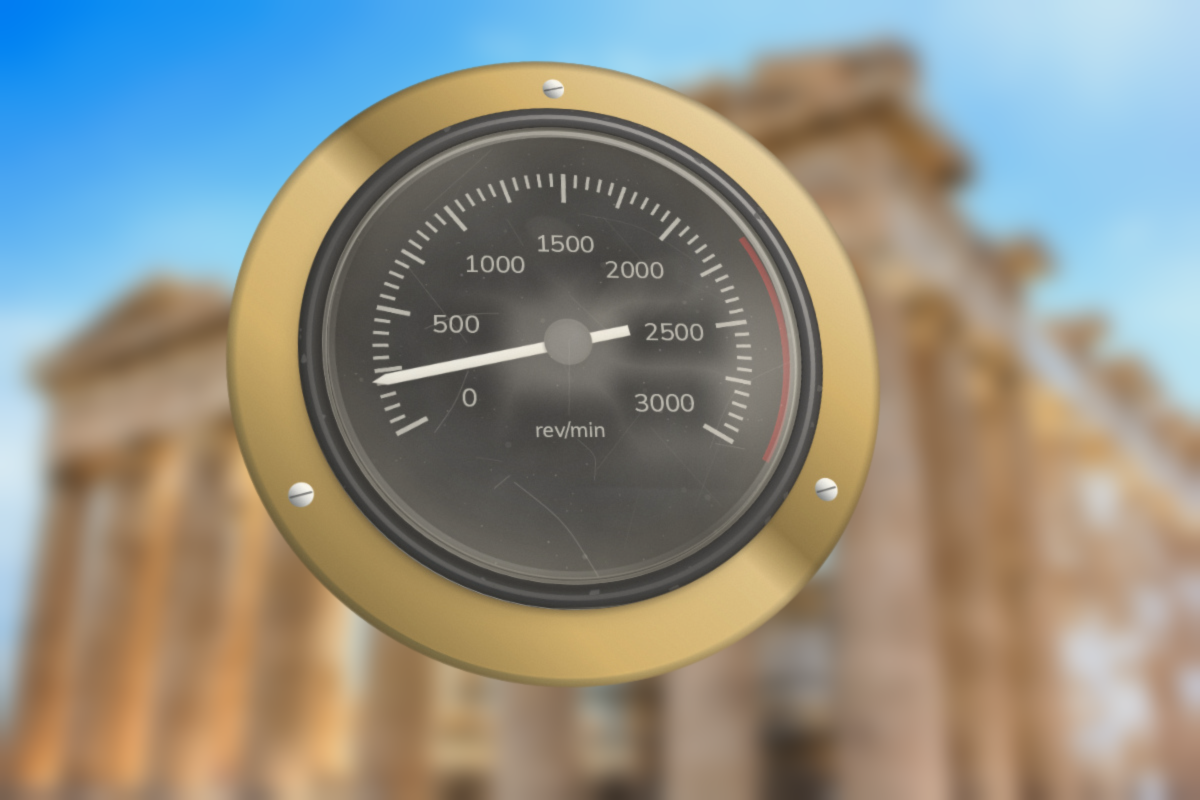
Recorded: rpm 200
